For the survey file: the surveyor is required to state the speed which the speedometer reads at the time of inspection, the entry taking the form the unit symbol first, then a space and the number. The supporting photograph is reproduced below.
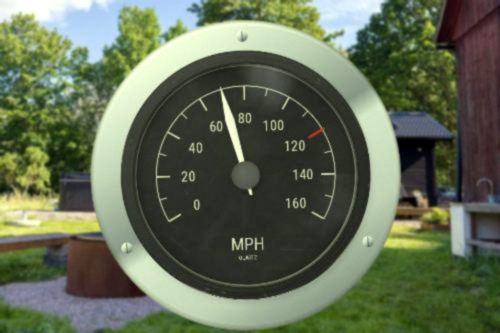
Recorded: mph 70
